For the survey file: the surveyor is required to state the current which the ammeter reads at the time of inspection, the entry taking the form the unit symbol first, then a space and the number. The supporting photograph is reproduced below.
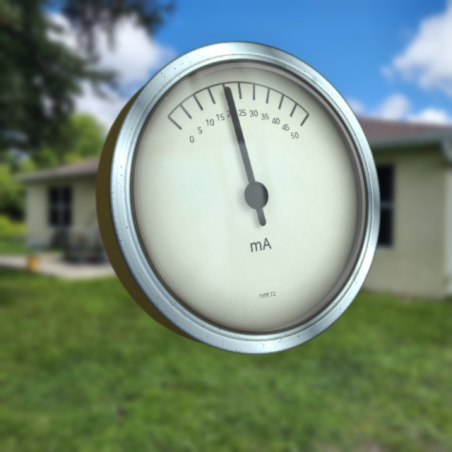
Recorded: mA 20
